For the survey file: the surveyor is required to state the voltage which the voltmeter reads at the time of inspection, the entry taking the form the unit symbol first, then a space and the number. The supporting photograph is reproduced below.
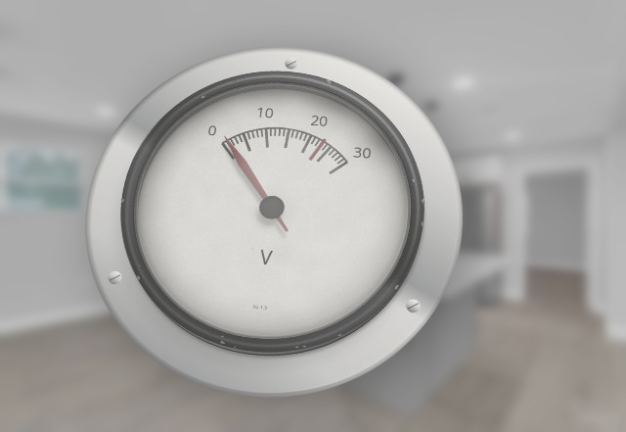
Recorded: V 1
